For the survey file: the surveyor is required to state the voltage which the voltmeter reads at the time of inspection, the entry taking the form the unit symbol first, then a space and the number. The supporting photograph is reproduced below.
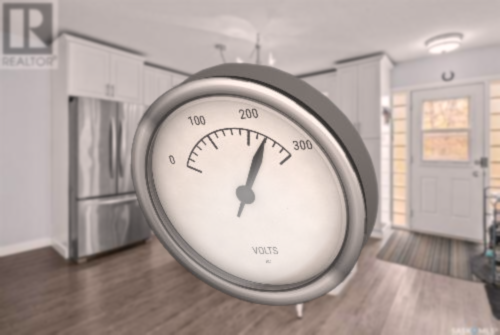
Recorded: V 240
